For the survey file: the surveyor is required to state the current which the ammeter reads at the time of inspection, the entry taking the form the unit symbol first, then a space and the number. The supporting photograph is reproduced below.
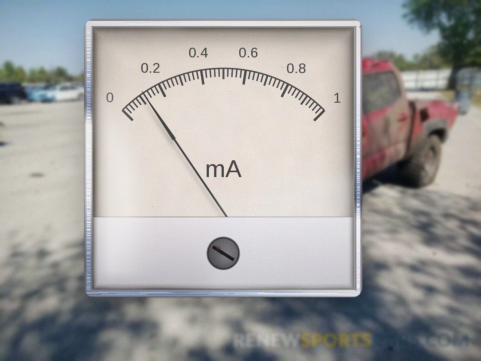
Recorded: mA 0.12
